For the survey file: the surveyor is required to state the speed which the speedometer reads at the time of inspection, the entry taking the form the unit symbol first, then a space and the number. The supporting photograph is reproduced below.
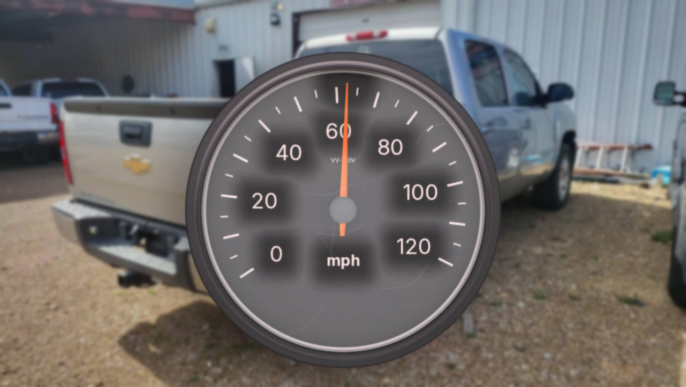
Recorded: mph 62.5
